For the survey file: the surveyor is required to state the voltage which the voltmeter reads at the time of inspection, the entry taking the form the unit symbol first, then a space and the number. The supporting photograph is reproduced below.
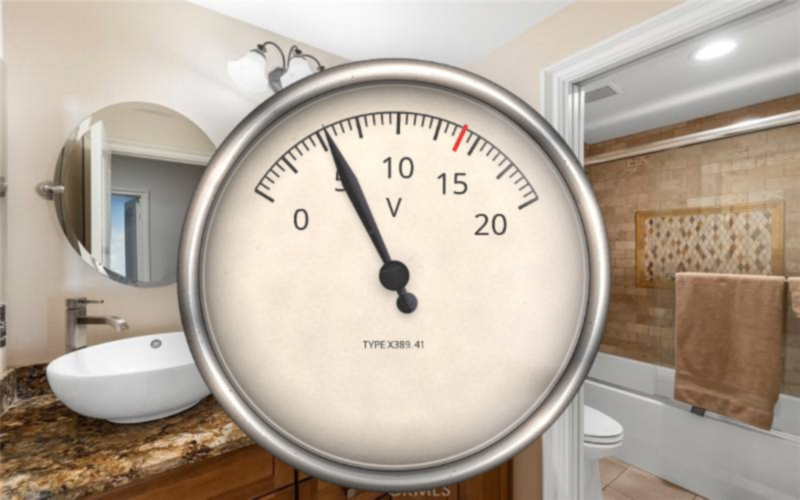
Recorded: V 5.5
